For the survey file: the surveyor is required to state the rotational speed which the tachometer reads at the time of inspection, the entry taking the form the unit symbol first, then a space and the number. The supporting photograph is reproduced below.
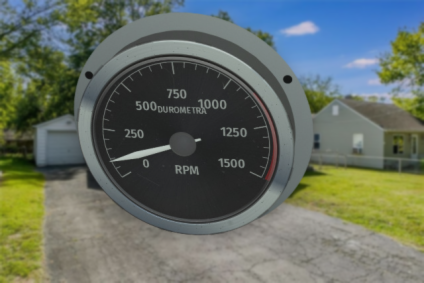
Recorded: rpm 100
